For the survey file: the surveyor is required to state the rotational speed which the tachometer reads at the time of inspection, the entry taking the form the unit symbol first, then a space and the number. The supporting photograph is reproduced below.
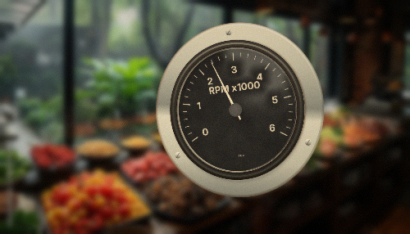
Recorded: rpm 2400
